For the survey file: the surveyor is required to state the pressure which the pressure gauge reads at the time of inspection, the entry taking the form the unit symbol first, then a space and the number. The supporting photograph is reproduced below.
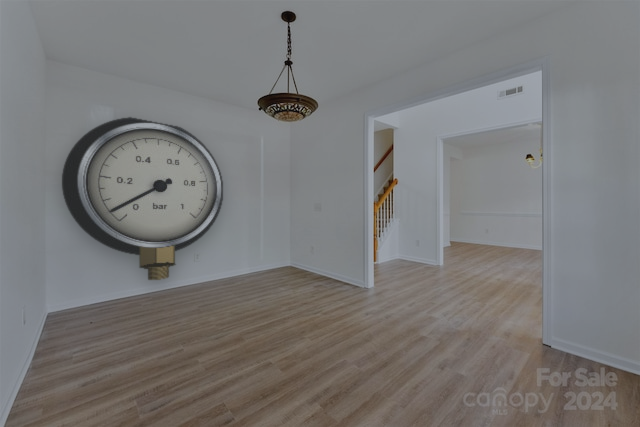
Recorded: bar 0.05
